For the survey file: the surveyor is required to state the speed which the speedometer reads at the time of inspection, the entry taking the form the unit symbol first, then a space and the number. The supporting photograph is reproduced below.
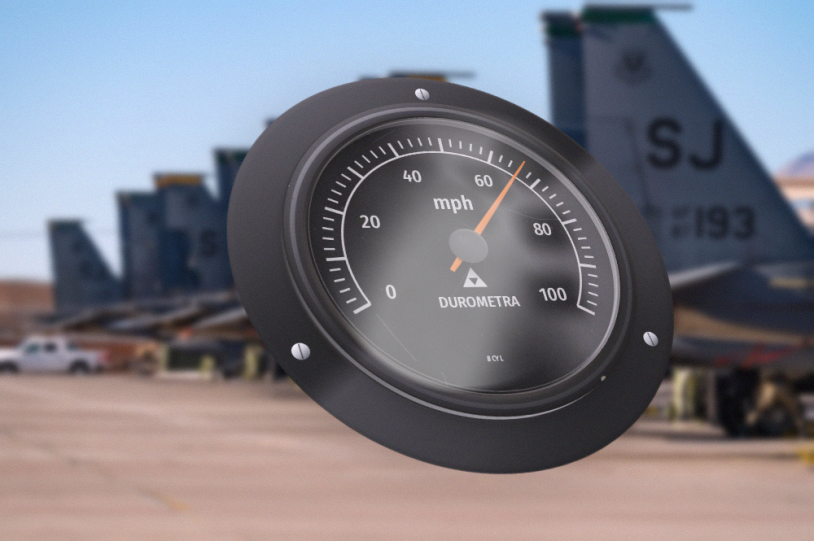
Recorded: mph 66
